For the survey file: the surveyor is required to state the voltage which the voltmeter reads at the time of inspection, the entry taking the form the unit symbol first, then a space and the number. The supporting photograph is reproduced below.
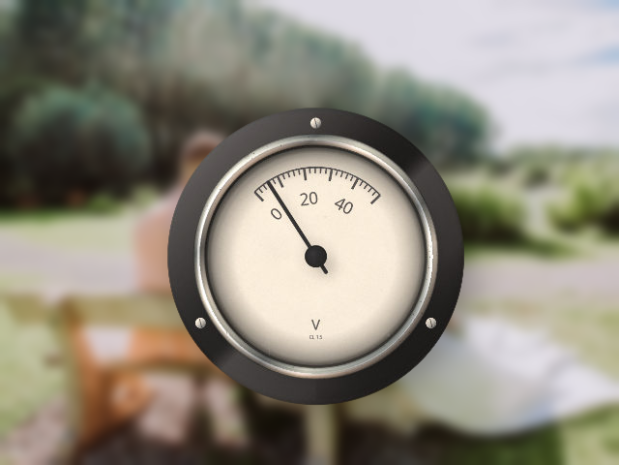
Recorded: V 6
